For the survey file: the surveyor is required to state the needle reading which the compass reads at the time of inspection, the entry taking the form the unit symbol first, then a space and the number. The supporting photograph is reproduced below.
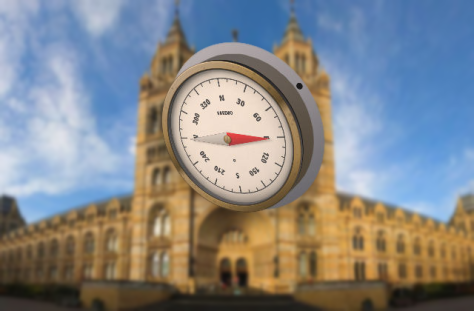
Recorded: ° 90
